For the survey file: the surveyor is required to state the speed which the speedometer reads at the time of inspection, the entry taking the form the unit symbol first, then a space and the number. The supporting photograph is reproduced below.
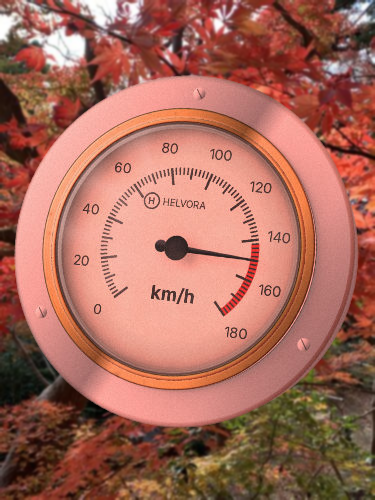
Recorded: km/h 150
